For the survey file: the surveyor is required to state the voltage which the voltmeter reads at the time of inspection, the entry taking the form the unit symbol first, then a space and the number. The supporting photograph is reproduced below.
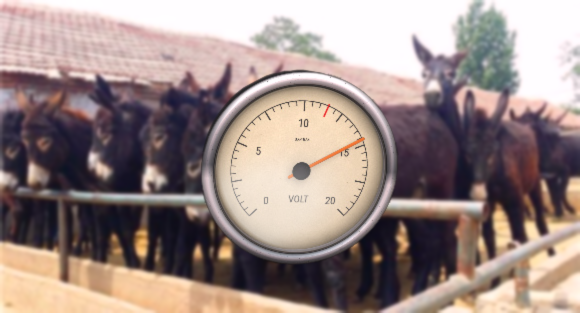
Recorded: V 14.5
